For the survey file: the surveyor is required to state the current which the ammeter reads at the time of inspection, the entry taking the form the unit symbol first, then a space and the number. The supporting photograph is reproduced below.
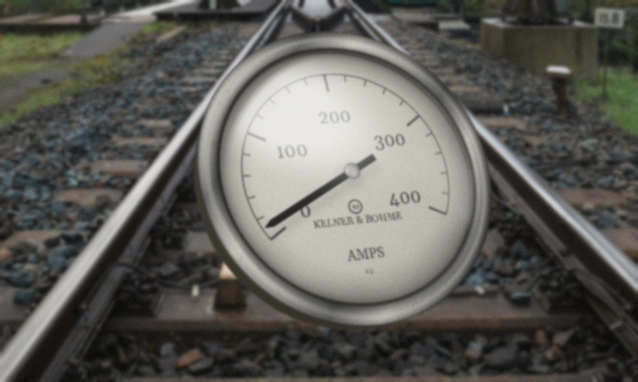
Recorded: A 10
